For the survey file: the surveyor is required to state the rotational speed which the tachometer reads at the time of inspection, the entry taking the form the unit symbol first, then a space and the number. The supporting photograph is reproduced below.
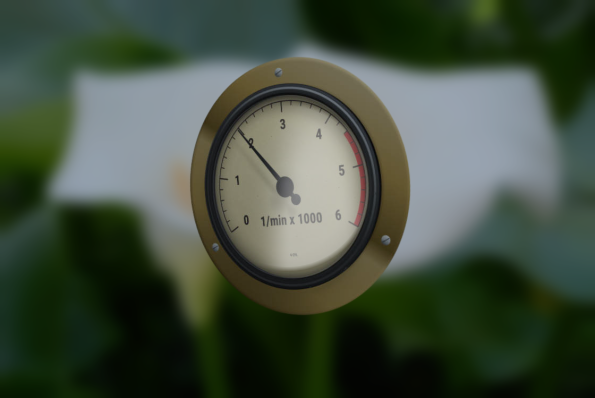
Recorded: rpm 2000
